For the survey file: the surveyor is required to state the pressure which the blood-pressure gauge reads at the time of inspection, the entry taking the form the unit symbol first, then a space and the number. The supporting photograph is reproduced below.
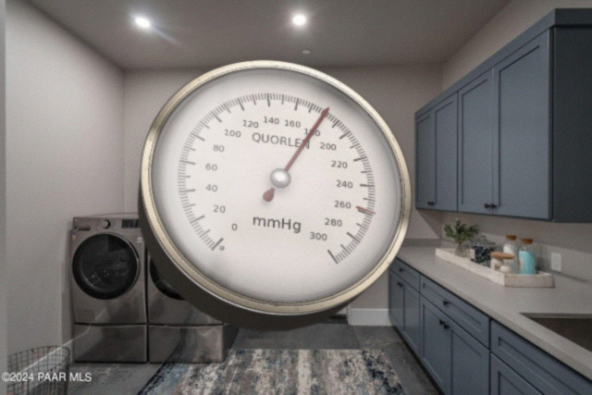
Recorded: mmHg 180
